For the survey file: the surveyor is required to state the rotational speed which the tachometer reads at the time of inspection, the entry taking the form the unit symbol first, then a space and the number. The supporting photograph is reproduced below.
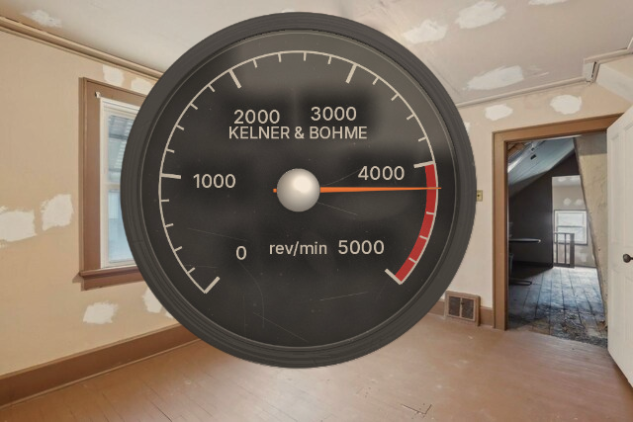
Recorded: rpm 4200
